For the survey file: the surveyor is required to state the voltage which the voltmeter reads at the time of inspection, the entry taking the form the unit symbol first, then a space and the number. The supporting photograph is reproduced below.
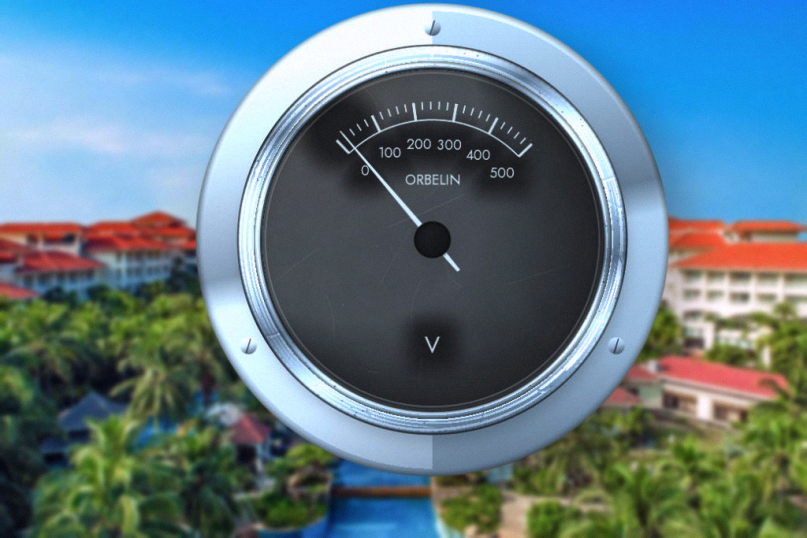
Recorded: V 20
